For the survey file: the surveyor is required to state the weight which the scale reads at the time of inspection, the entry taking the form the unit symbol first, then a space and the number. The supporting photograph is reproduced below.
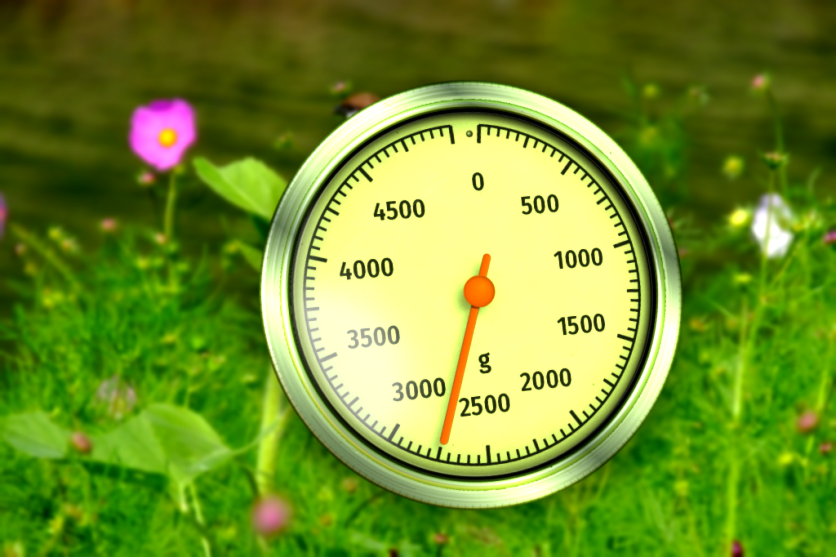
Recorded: g 2750
